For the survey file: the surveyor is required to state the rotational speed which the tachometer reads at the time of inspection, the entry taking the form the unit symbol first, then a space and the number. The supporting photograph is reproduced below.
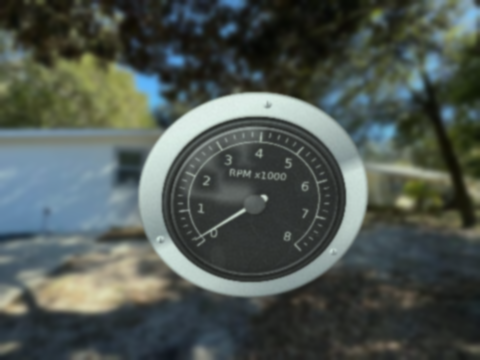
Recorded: rpm 200
